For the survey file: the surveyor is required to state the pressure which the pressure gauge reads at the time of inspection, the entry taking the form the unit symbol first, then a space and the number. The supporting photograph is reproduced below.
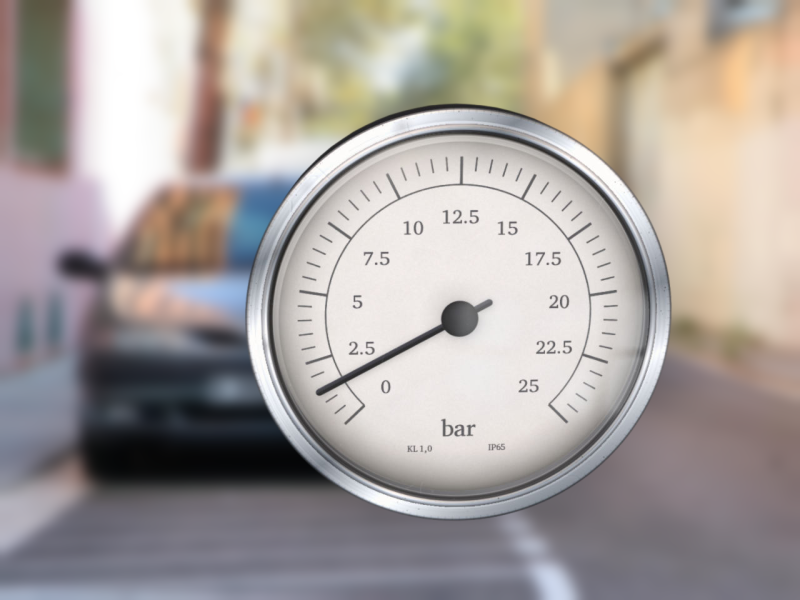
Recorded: bar 1.5
